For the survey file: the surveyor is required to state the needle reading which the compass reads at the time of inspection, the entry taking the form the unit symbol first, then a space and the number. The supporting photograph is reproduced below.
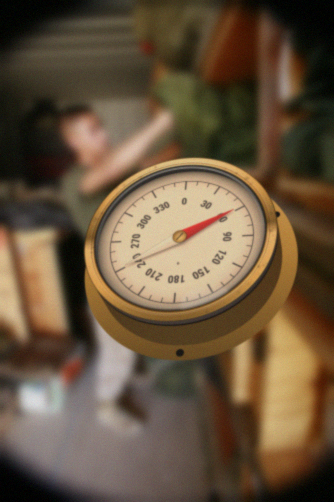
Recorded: ° 60
